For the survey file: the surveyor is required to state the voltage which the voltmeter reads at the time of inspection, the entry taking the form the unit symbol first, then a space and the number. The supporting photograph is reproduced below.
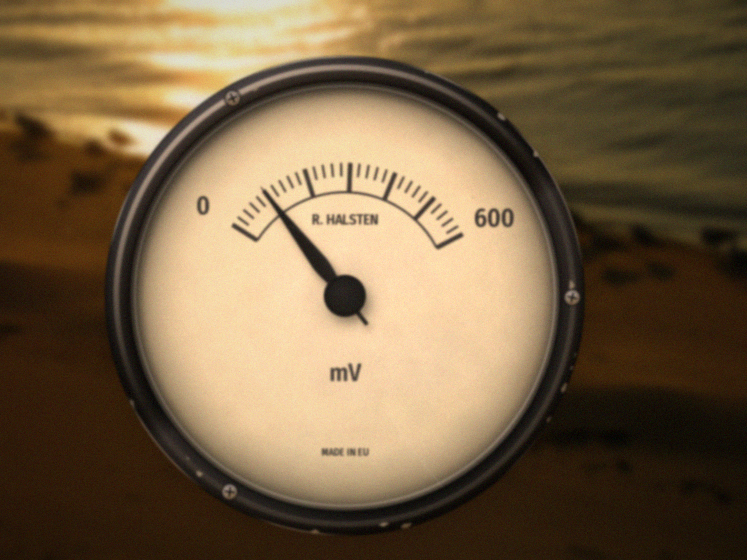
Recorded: mV 100
